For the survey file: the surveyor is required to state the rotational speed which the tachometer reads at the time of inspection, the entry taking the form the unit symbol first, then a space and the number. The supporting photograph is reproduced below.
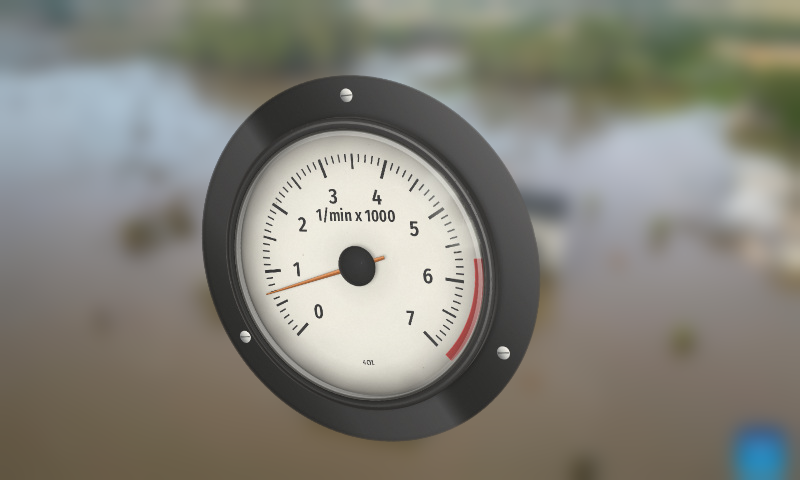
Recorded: rpm 700
